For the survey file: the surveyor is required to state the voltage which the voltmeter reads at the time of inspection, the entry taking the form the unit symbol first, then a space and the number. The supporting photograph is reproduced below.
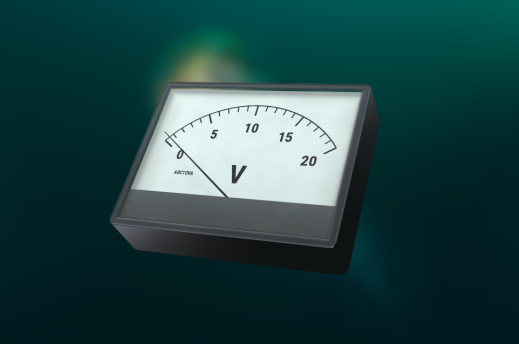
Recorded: V 0.5
